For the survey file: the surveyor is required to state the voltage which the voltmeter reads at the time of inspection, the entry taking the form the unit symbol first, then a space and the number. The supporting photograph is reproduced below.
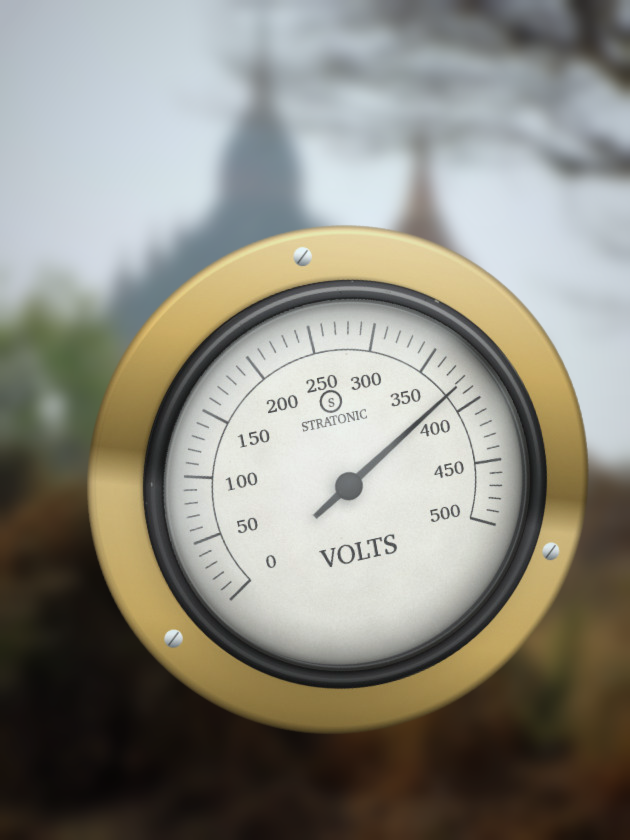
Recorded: V 380
